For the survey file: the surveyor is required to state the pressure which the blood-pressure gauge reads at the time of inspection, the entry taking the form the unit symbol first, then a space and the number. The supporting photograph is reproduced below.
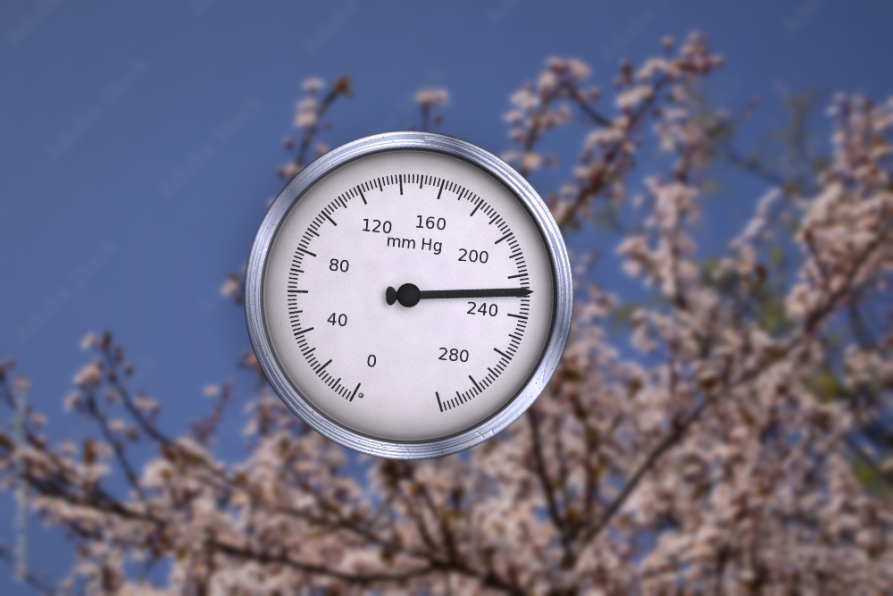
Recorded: mmHg 228
